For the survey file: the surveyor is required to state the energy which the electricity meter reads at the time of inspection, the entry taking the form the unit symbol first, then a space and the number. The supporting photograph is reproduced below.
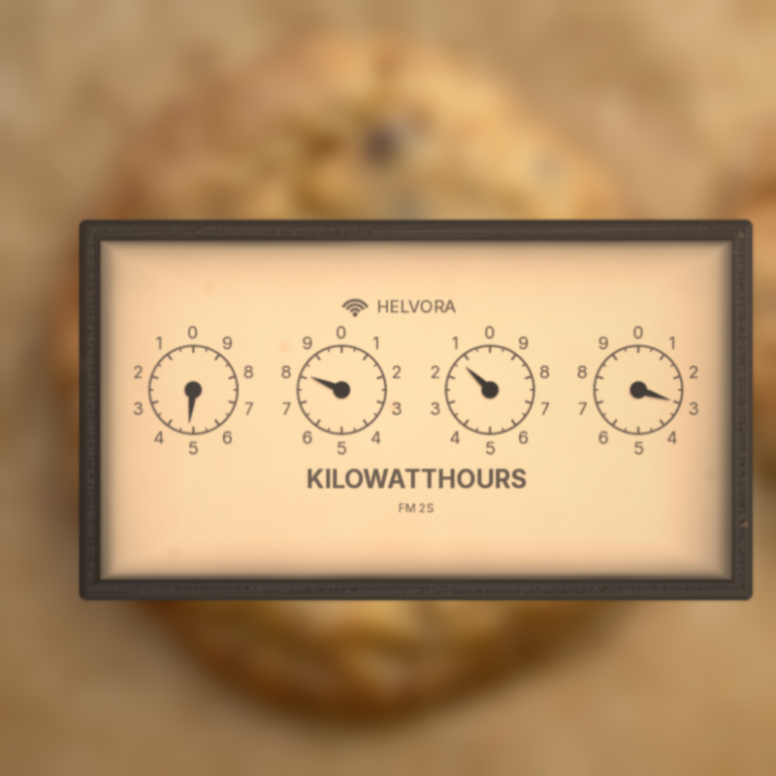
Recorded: kWh 4813
